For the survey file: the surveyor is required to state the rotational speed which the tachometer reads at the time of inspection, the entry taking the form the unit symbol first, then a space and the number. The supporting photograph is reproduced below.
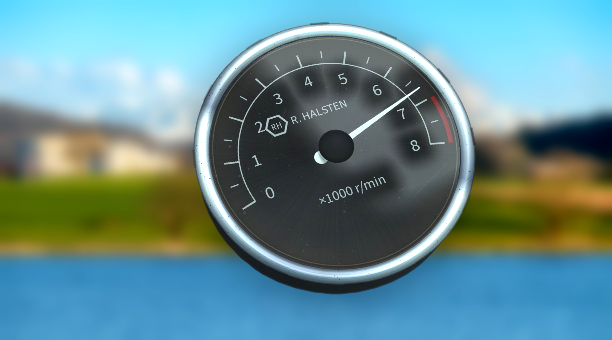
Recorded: rpm 6750
